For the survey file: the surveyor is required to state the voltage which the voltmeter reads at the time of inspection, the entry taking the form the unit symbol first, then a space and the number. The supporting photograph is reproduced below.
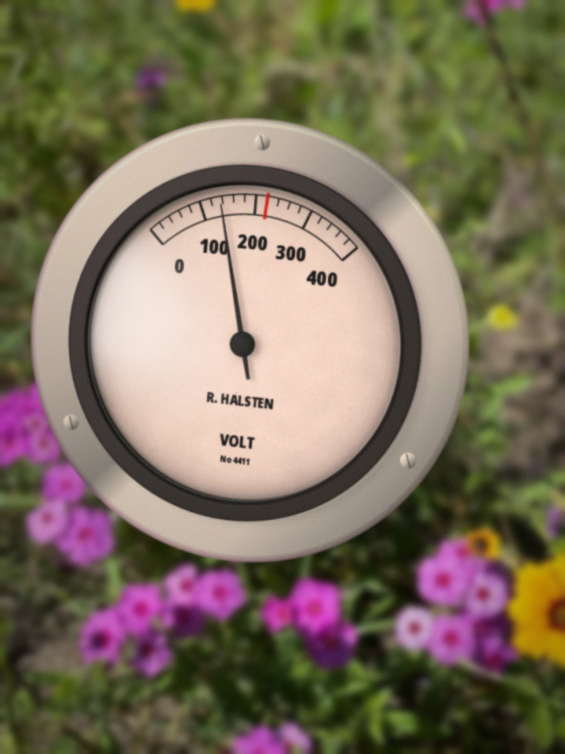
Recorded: V 140
